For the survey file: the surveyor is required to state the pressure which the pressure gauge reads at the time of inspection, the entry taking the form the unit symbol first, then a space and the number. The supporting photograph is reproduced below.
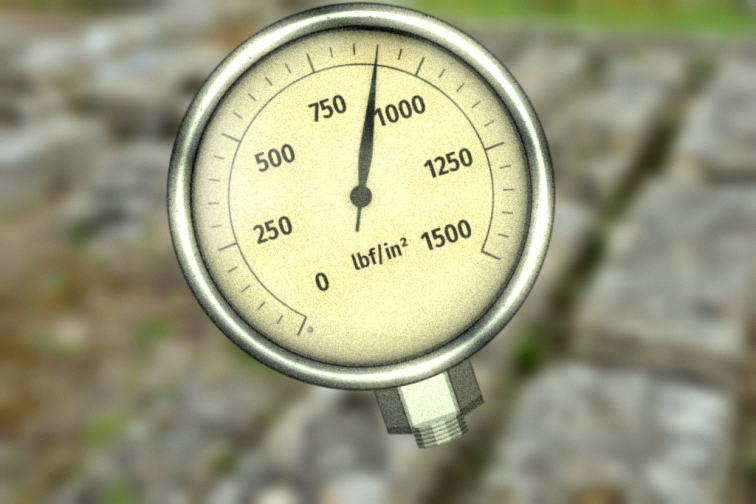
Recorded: psi 900
